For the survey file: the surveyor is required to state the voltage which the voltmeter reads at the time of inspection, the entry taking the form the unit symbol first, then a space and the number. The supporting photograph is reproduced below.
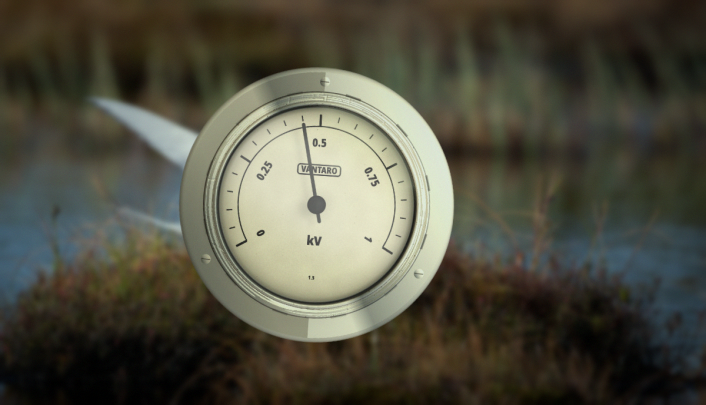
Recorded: kV 0.45
